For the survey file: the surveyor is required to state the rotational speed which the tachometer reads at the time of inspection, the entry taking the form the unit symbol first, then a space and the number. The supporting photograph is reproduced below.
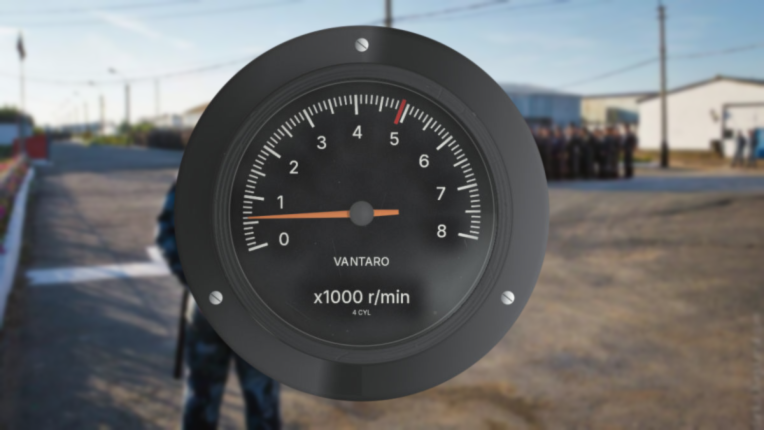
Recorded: rpm 600
